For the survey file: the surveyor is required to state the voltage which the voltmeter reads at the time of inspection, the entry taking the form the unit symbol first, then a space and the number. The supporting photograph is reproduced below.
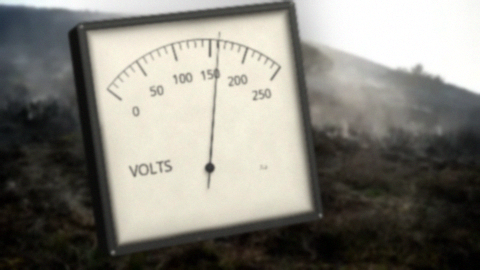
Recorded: V 160
